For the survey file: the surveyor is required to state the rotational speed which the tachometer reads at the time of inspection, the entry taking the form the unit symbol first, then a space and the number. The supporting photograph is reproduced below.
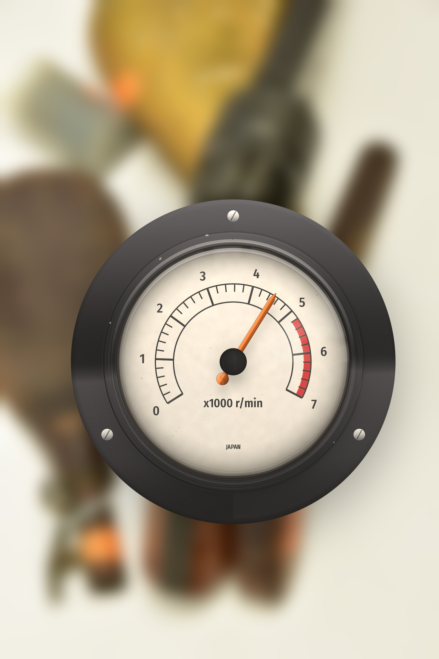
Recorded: rpm 4500
